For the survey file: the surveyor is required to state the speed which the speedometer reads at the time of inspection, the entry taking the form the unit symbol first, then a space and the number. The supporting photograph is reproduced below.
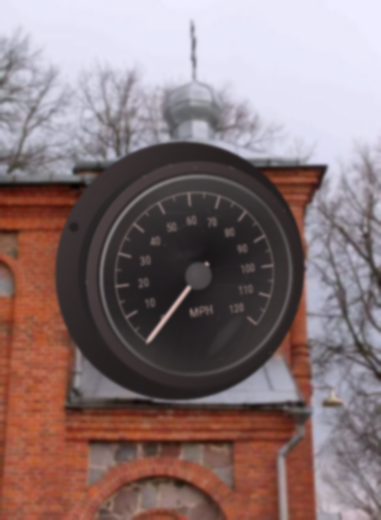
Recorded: mph 0
